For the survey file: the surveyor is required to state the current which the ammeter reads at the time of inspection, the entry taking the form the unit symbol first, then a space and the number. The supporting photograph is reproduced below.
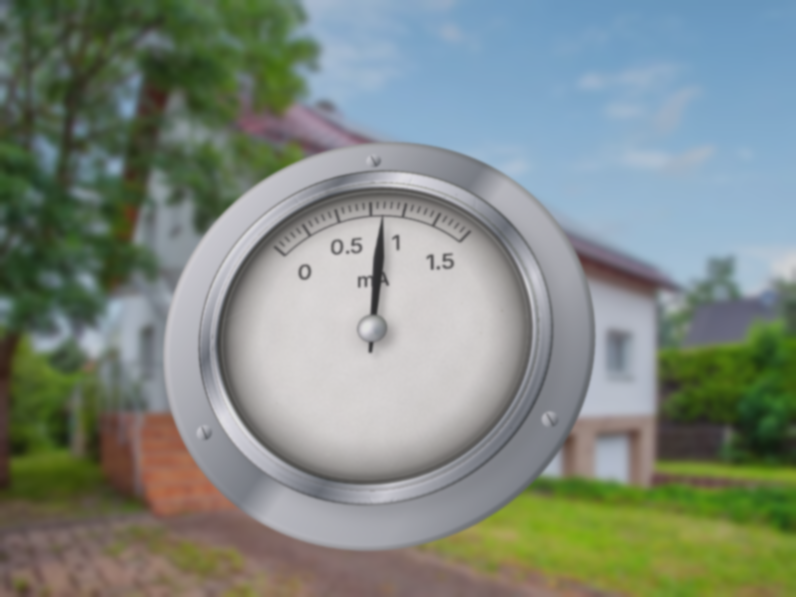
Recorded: mA 0.85
